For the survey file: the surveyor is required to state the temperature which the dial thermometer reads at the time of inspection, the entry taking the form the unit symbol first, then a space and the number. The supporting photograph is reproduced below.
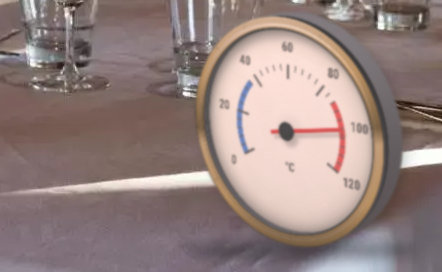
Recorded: °C 100
